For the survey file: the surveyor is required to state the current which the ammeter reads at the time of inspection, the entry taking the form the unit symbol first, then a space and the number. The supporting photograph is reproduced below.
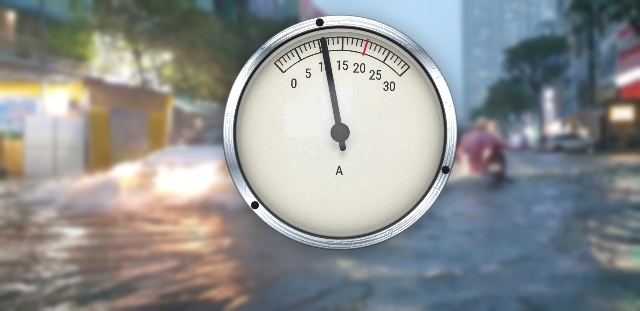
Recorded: A 11
